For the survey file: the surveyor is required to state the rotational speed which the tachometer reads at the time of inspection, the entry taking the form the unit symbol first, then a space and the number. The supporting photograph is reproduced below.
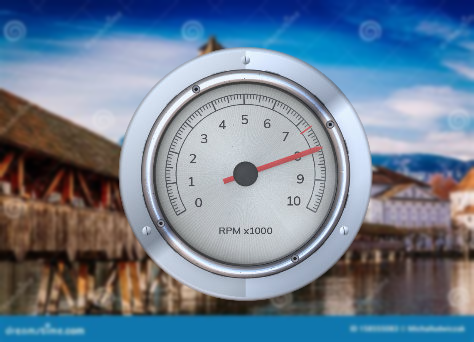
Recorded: rpm 8000
